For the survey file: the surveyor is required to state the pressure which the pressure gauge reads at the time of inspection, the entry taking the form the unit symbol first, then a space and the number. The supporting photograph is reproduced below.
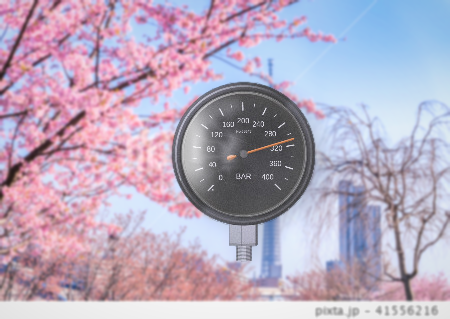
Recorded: bar 310
